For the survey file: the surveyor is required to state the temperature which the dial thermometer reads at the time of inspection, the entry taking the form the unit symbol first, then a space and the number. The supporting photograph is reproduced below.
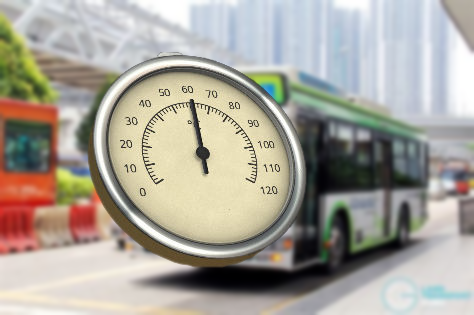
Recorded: °C 60
